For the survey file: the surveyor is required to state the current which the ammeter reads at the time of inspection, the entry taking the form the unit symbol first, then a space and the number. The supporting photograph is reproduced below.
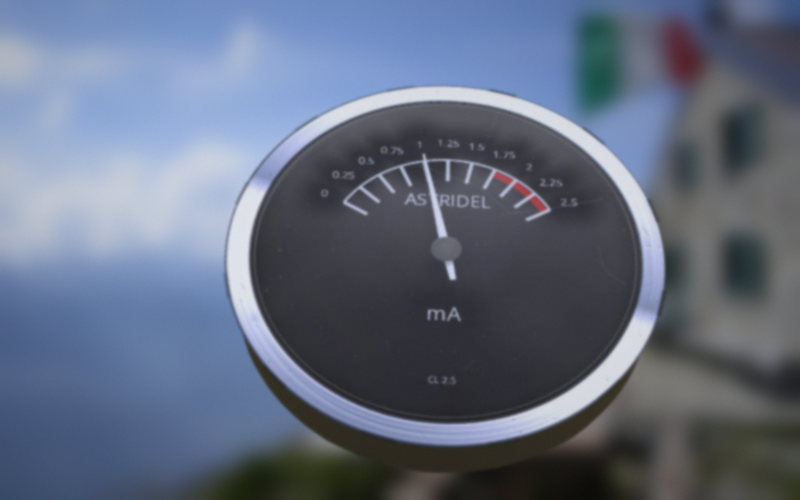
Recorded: mA 1
